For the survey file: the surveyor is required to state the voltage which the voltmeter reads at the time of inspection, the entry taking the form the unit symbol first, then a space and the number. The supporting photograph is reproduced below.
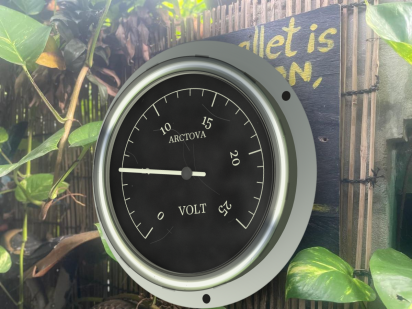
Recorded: V 5
